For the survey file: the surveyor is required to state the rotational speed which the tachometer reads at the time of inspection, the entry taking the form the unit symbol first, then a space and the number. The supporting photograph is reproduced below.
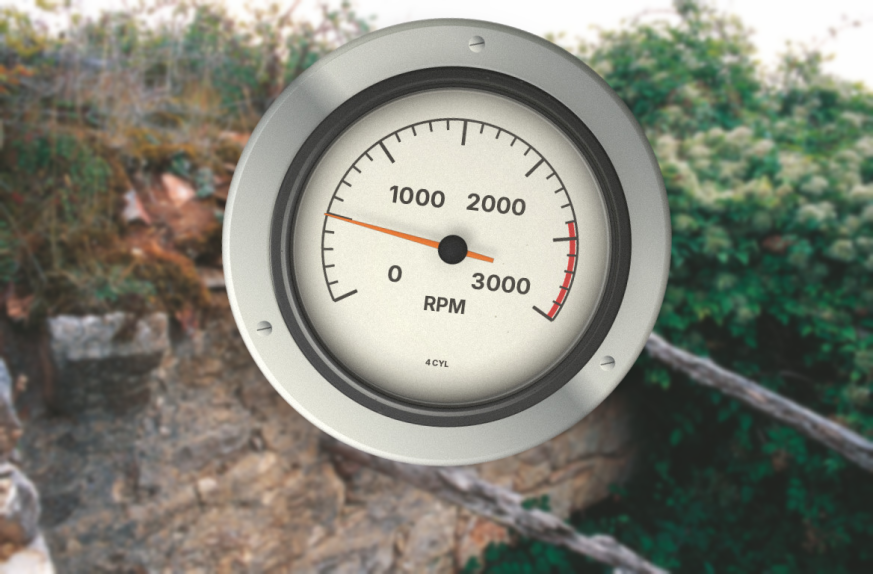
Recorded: rpm 500
